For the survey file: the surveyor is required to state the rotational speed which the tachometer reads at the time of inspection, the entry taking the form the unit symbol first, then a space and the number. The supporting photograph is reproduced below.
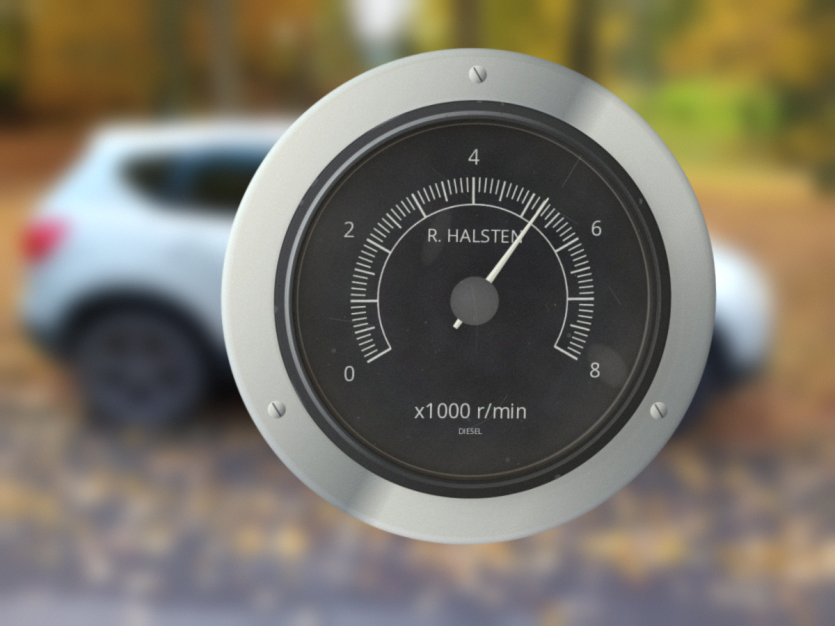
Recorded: rpm 5200
